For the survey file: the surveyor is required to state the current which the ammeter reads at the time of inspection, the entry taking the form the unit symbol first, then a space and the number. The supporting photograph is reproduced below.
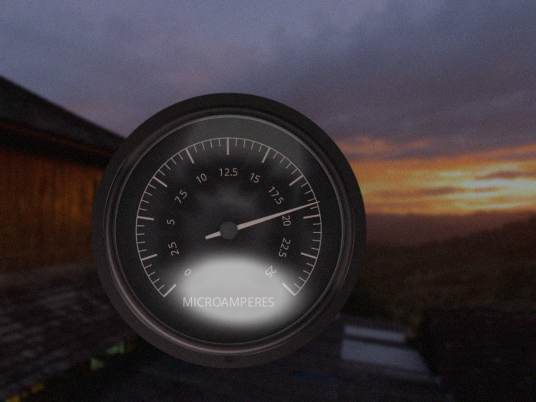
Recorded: µA 19.25
